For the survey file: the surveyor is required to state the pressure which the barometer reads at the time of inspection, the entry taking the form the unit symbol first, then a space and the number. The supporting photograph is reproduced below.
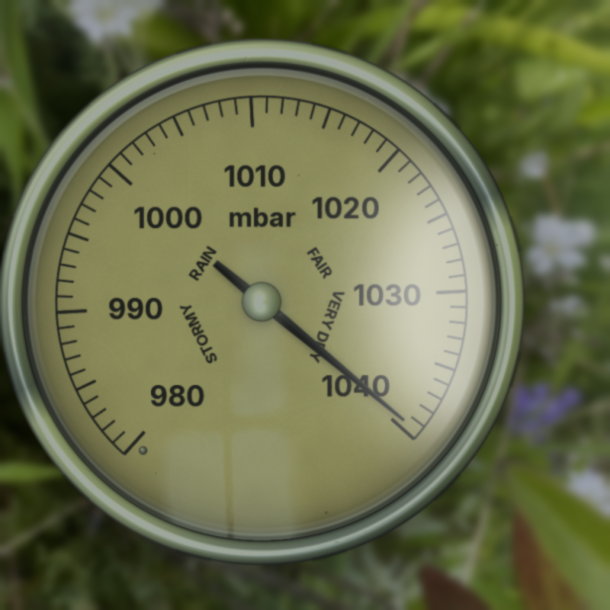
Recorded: mbar 1039.5
